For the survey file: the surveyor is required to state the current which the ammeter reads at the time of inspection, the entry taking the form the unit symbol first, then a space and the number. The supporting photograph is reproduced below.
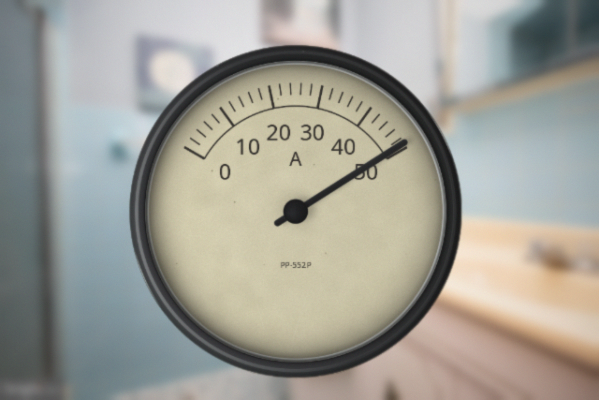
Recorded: A 49
